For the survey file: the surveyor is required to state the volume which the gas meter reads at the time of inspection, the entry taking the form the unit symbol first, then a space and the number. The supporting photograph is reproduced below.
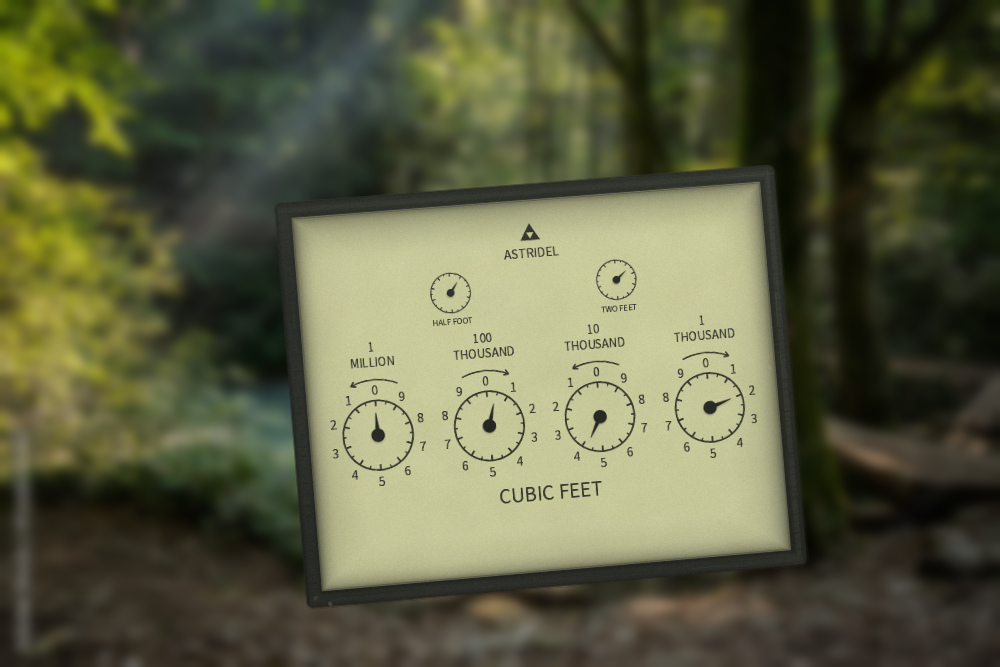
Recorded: ft³ 4200
